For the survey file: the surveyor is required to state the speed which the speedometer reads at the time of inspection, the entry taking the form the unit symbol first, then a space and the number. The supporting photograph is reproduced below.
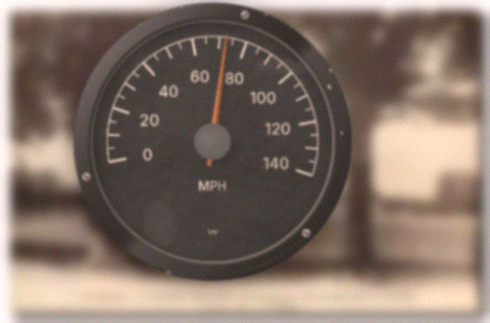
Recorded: mph 72.5
